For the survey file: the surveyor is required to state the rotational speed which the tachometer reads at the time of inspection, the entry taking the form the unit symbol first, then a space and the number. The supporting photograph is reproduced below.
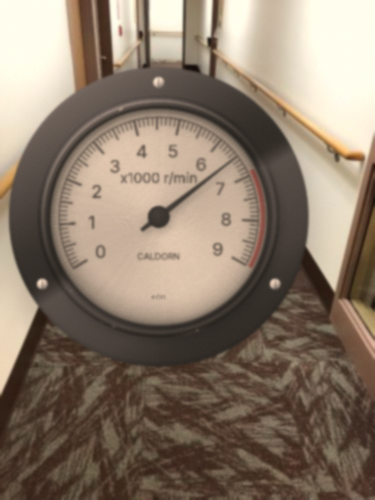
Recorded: rpm 6500
